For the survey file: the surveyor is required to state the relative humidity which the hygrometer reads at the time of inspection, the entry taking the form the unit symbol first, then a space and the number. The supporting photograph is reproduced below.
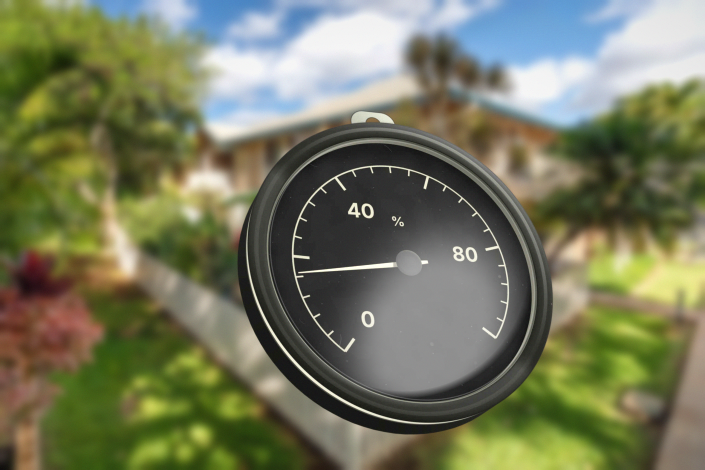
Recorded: % 16
